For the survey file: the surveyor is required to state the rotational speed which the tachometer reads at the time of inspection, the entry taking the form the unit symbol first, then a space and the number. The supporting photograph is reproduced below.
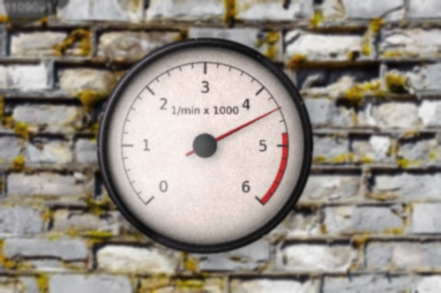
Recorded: rpm 4400
